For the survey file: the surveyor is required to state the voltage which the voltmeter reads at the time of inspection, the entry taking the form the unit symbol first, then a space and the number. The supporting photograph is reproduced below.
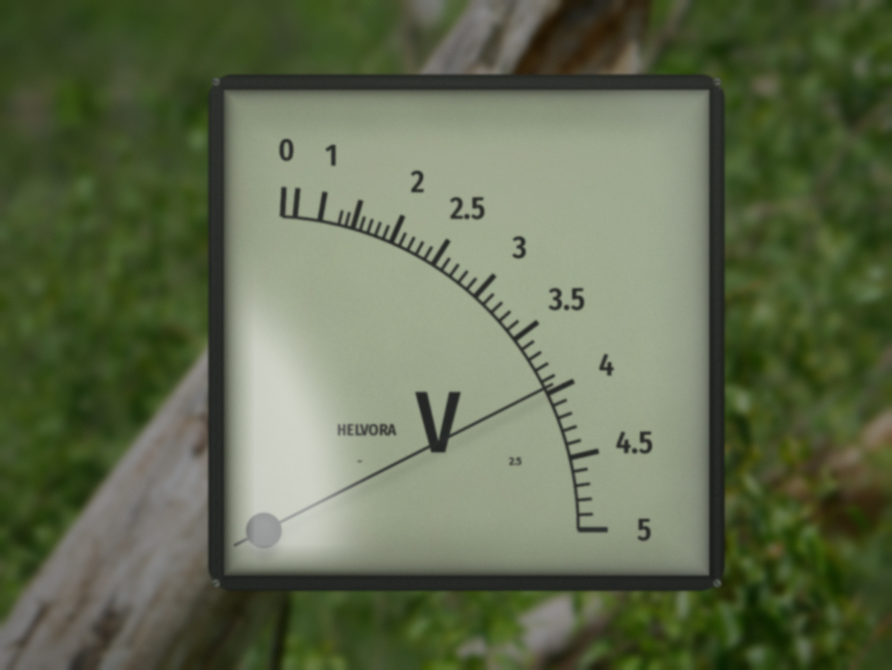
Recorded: V 3.95
